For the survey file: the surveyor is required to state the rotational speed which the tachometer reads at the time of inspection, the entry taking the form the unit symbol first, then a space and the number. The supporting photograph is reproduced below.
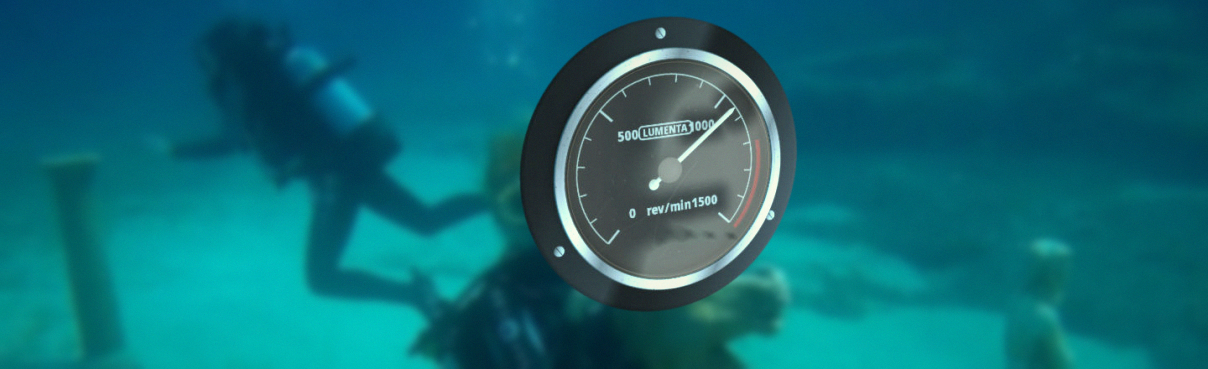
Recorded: rpm 1050
